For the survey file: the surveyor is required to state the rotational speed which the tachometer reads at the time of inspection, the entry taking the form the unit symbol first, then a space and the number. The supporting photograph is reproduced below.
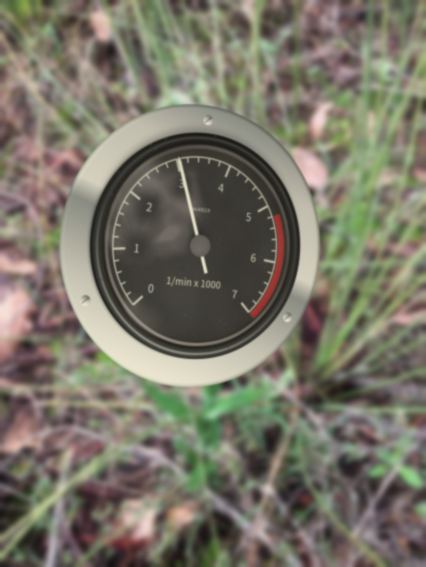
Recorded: rpm 3000
